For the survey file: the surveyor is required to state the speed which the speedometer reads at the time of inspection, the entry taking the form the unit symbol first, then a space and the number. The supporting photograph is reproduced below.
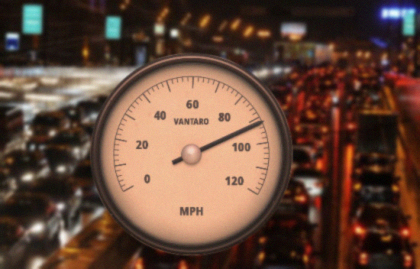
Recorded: mph 92
